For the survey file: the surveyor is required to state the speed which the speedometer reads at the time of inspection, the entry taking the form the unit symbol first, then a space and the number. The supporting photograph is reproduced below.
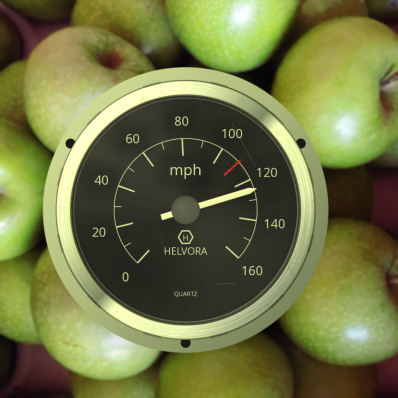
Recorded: mph 125
